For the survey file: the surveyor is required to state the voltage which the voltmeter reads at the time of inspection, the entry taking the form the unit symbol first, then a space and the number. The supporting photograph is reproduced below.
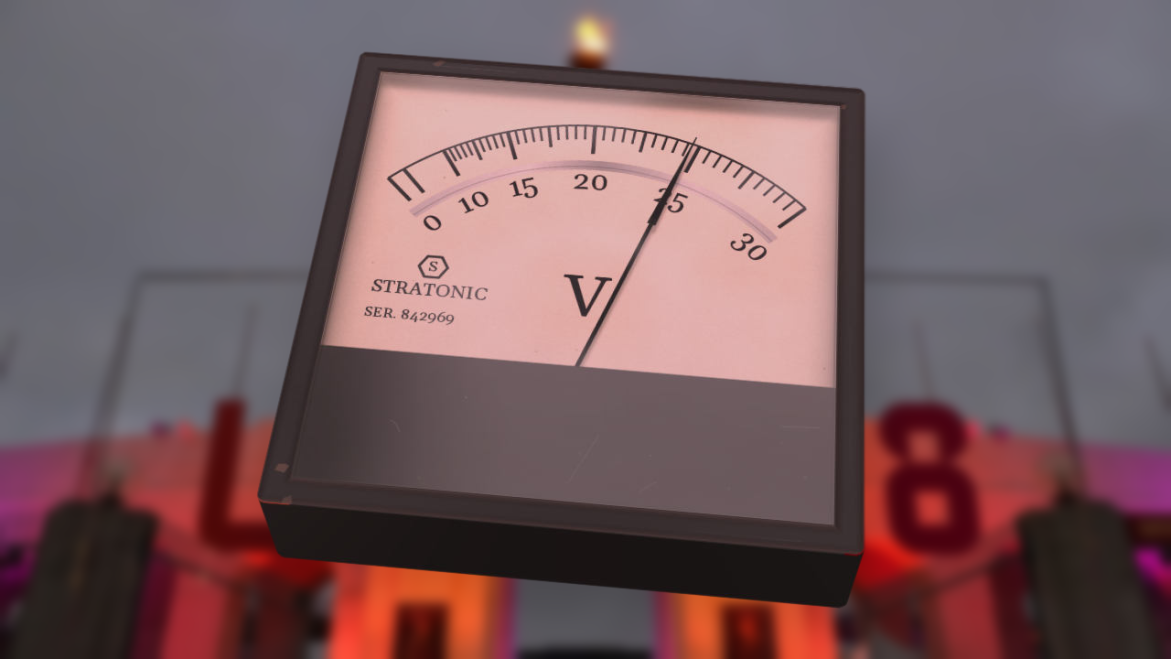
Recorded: V 24.75
